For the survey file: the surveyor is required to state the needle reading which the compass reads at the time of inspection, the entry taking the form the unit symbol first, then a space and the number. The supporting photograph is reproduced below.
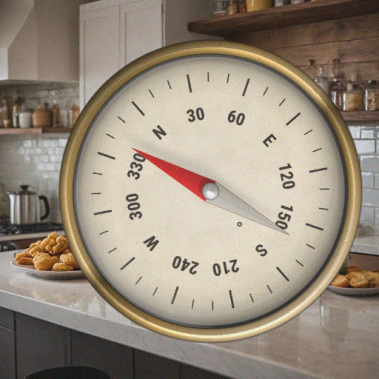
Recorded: ° 340
